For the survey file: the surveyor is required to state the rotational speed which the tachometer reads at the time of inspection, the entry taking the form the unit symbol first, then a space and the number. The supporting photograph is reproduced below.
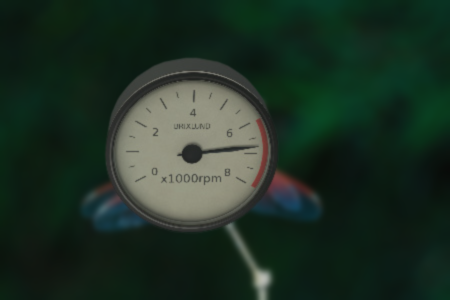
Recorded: rpm 6750
